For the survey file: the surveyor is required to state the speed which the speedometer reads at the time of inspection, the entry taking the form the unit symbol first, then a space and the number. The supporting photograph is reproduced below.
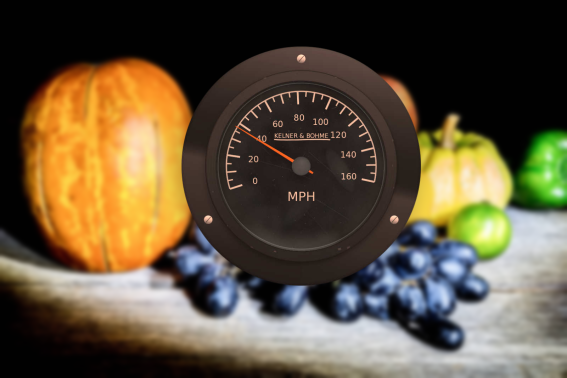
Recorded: mph 37.5
